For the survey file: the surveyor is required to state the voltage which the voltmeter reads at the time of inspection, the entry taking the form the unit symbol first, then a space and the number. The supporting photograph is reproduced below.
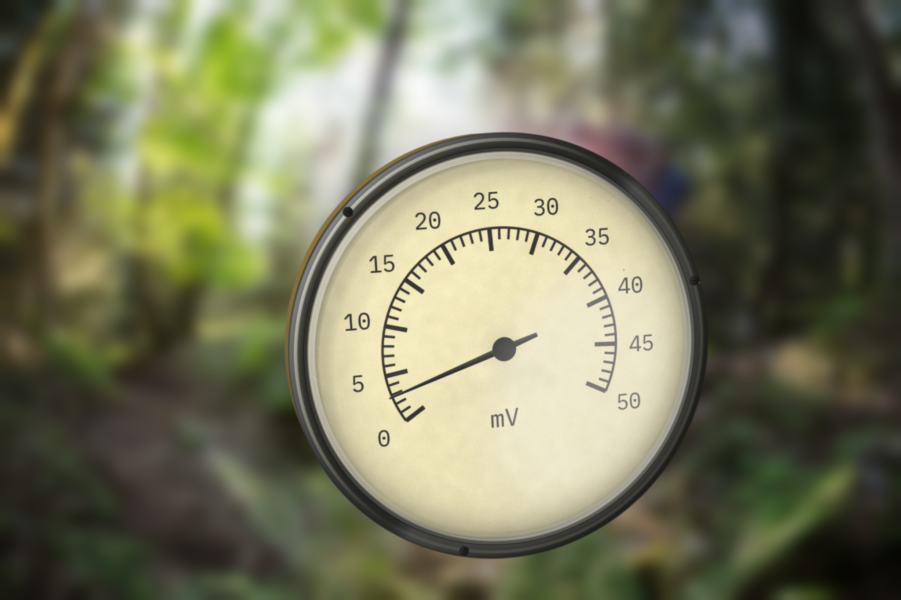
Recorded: mV 3
